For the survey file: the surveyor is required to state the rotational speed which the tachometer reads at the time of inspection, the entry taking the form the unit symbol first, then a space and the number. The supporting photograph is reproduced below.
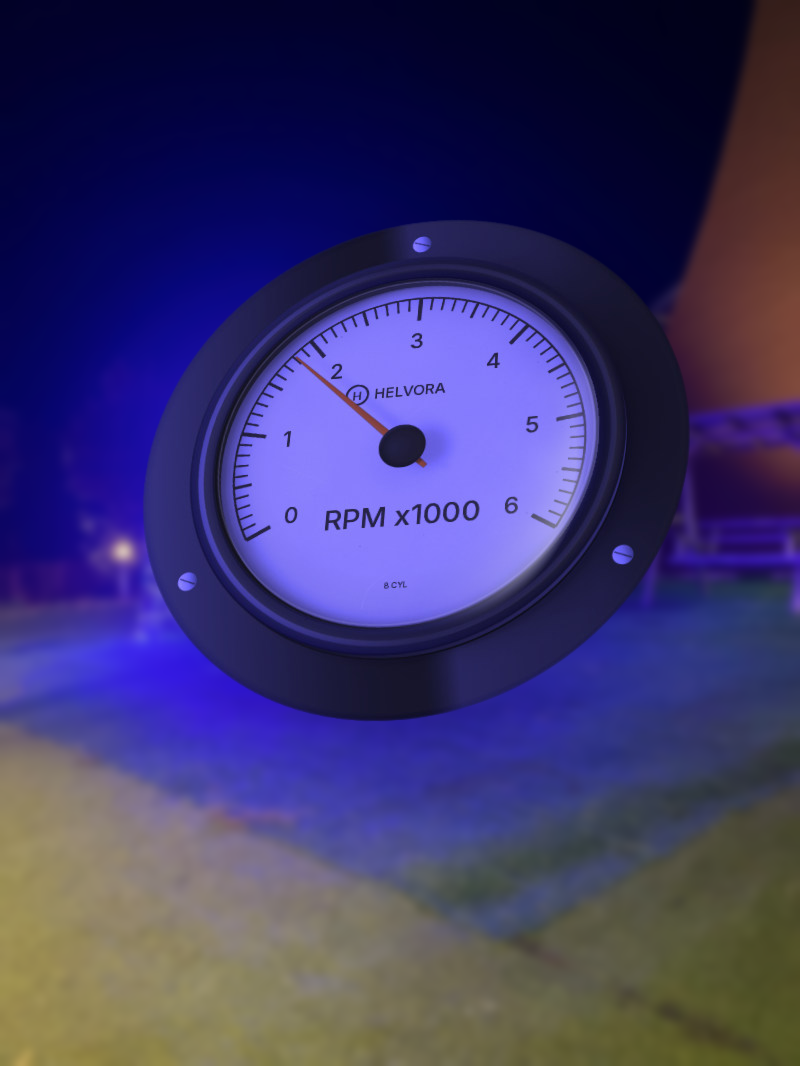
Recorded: rpm 1800
